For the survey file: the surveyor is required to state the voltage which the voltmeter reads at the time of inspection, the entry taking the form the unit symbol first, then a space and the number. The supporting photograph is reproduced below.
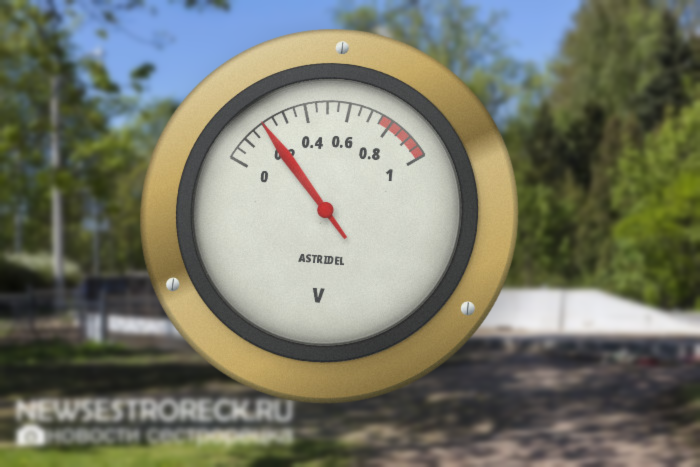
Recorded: V 0.2
